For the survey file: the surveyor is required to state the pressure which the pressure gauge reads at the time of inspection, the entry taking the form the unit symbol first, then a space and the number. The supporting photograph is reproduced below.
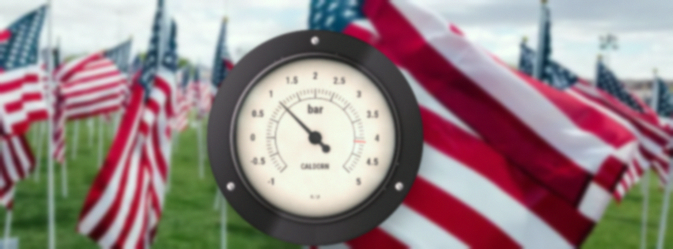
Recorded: bar 1
